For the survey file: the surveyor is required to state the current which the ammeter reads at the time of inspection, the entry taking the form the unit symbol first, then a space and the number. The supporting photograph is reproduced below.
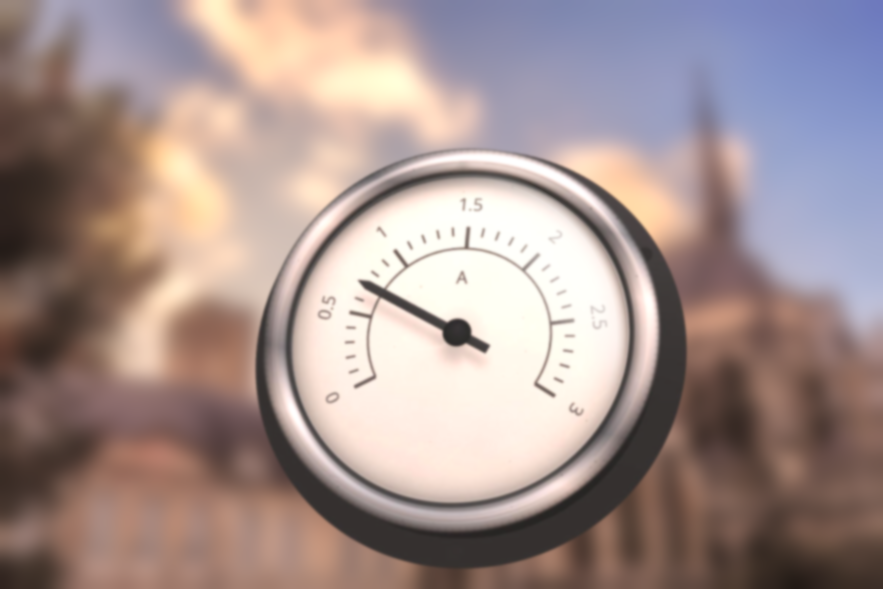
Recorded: A 0.7
